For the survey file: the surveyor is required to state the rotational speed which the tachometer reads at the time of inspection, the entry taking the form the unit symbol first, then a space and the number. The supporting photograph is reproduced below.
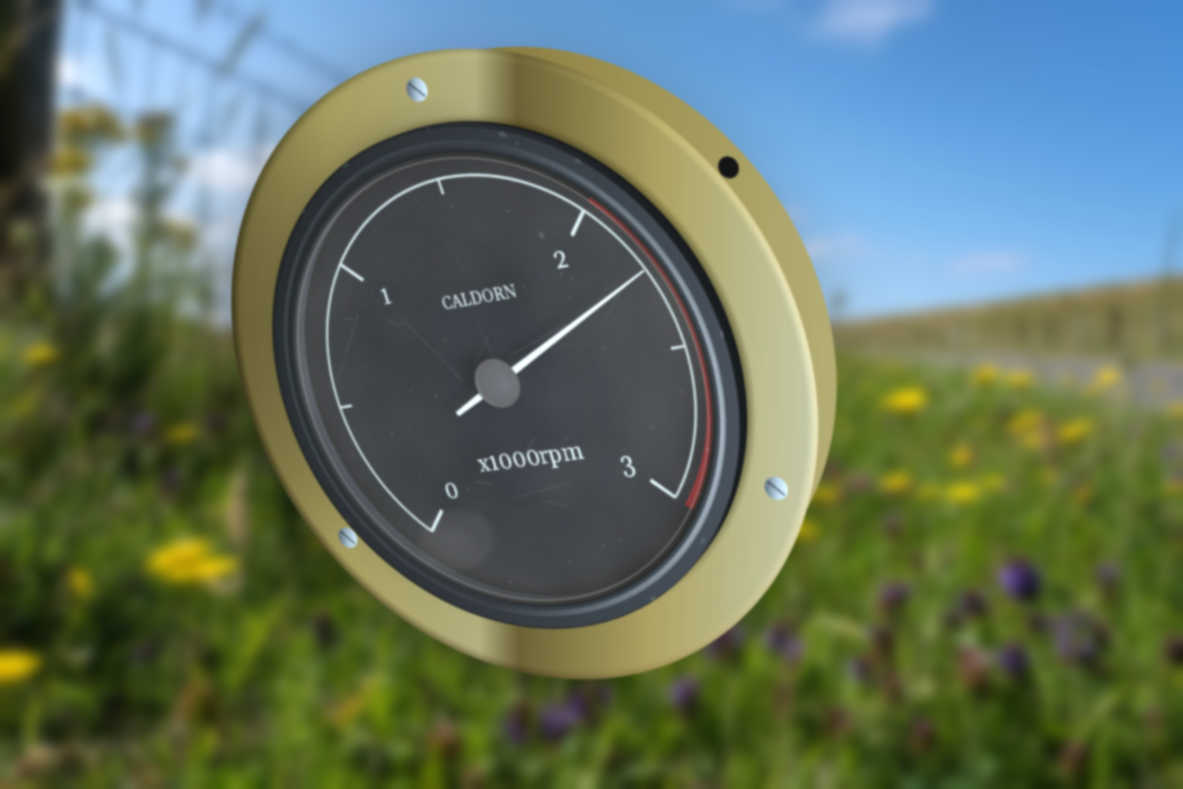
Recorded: rpm 2250
